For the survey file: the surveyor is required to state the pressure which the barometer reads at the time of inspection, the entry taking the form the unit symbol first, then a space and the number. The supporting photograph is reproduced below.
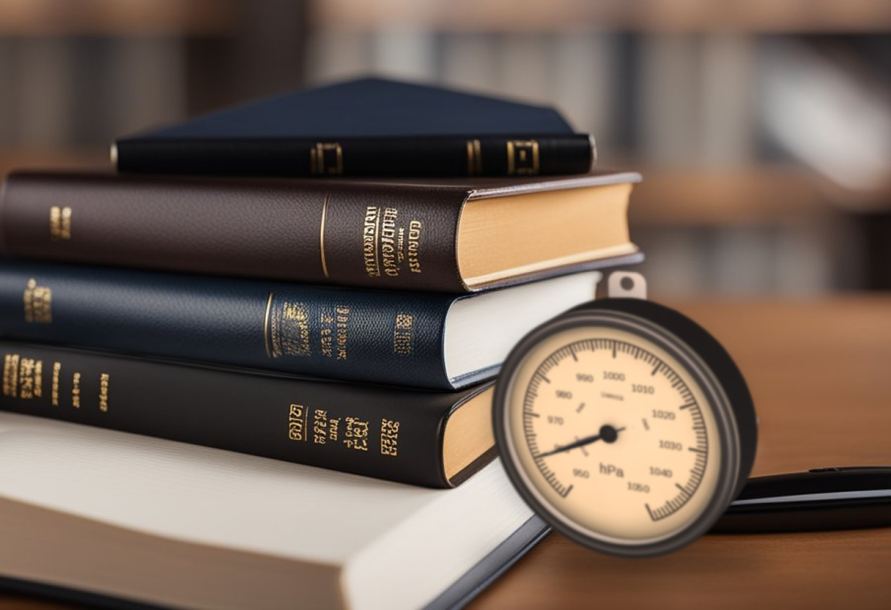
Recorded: hPa 960
